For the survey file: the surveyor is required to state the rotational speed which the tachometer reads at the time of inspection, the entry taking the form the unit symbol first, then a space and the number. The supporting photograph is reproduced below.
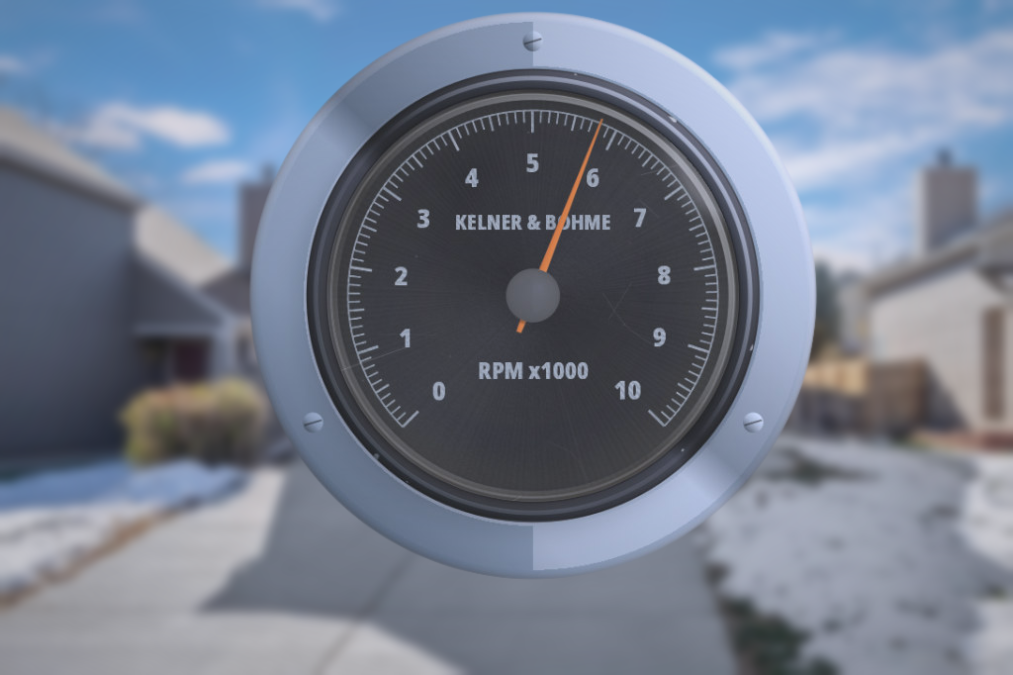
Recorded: rpm 5800
